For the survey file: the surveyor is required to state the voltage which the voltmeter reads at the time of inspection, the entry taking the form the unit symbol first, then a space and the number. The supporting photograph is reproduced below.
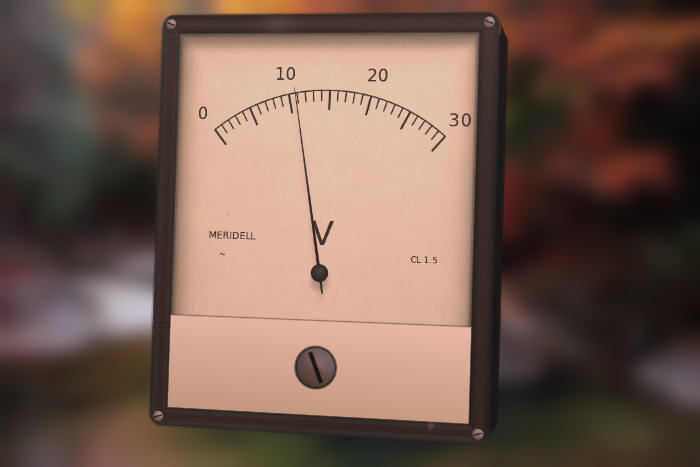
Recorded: V 11
